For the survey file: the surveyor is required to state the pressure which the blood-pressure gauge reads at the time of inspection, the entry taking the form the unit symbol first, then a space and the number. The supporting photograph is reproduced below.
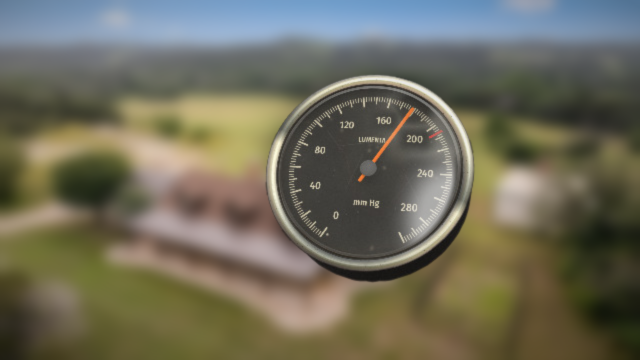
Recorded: mmHg 180
